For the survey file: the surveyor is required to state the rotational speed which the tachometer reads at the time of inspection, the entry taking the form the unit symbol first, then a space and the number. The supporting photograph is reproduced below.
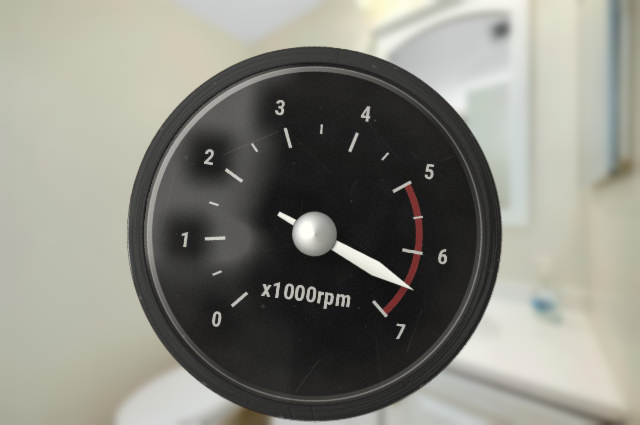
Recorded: rpm 6500
